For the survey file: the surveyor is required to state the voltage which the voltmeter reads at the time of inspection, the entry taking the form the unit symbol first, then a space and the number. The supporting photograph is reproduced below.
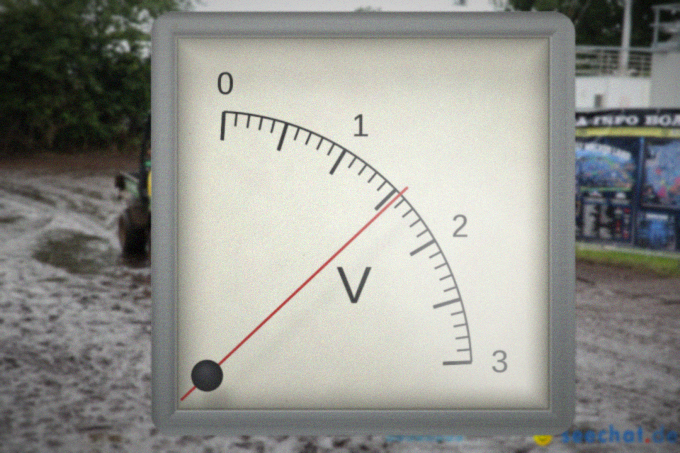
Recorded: V 1.55
